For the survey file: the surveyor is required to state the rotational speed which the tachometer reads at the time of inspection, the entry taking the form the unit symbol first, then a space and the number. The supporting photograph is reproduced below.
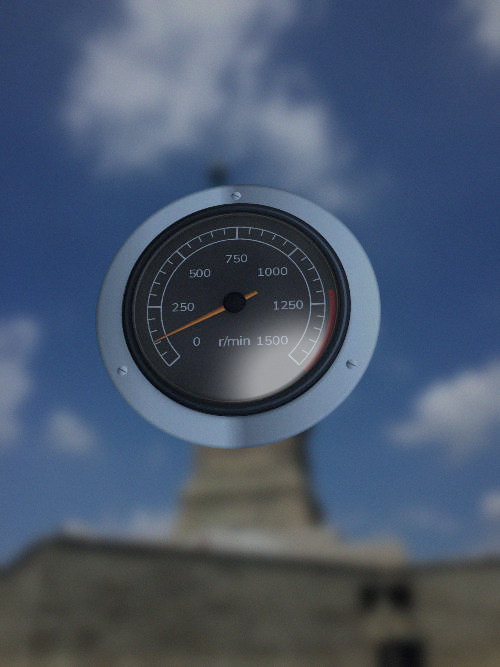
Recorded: rpm 100
